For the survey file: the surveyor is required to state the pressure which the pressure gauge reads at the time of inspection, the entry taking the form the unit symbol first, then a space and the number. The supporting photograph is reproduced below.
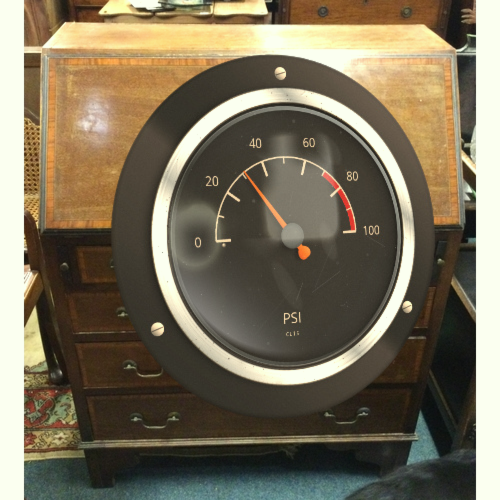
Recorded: psi 30
